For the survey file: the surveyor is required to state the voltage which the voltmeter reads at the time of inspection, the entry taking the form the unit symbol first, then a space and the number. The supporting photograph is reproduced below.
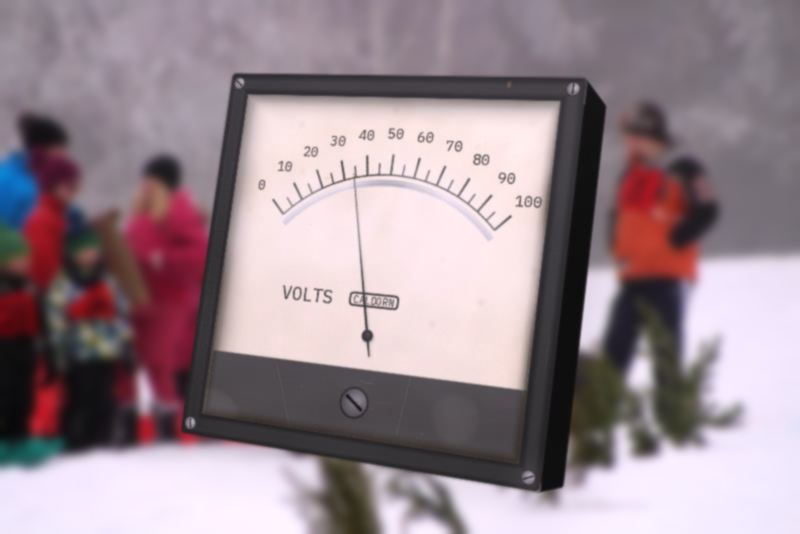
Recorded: V 35
